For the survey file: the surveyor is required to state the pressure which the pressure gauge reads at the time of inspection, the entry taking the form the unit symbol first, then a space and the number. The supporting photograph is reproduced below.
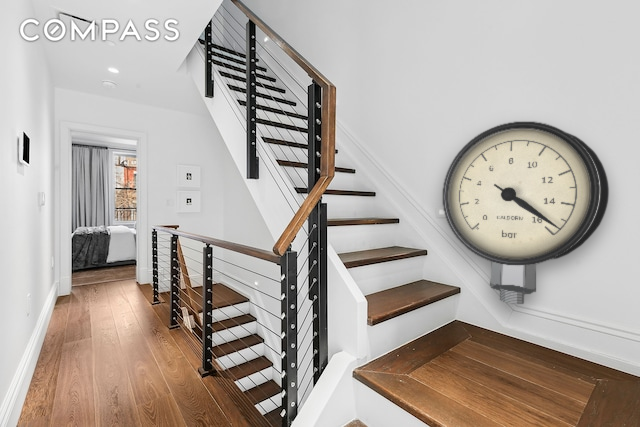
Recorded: bar 15.5
